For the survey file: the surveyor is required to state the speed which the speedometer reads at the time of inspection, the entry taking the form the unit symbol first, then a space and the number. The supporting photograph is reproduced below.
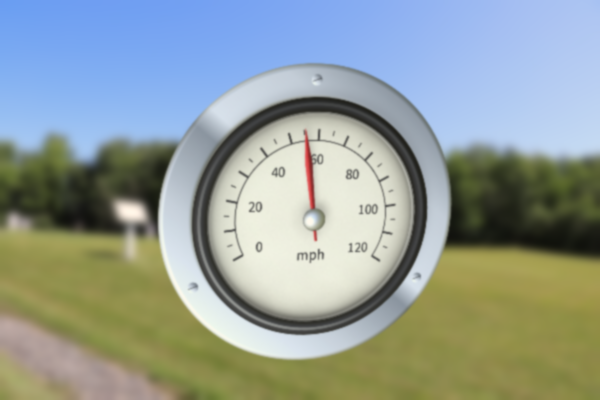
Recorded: mph 55
